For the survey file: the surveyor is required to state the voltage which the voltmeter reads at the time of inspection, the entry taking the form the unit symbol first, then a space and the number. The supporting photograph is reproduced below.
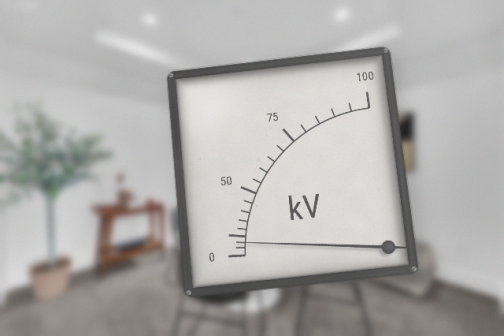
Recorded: kV 20
